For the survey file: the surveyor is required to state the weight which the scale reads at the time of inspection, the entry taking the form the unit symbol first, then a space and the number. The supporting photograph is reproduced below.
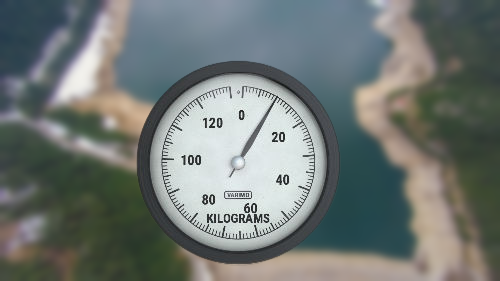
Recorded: kg 10
